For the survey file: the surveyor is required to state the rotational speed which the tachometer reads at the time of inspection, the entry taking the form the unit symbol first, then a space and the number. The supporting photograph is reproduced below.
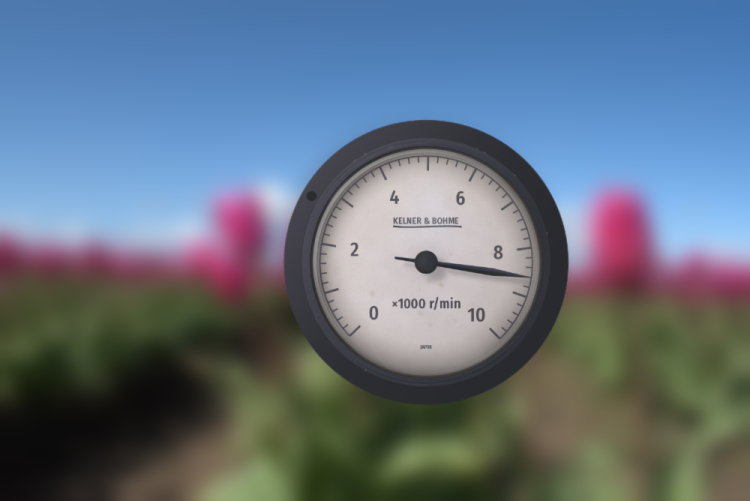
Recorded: rpm 8600
